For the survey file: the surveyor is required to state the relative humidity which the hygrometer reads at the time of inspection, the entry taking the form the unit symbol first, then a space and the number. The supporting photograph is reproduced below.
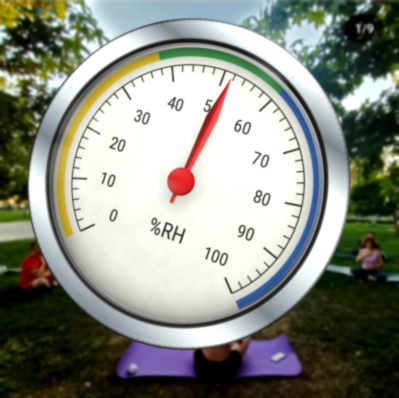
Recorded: % 52
